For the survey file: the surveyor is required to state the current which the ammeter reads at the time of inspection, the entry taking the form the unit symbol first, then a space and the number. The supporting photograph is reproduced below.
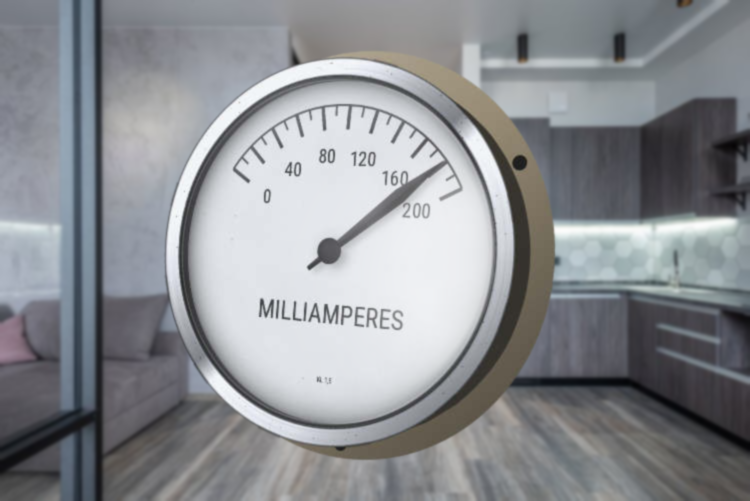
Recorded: mA 180
